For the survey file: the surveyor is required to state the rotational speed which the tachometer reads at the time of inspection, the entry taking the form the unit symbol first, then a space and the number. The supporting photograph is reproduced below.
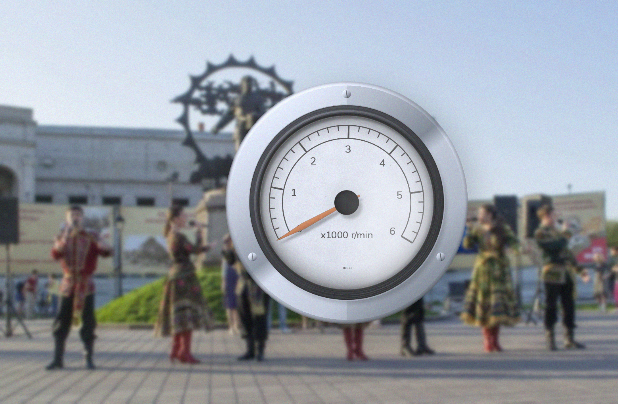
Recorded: rpm 0
